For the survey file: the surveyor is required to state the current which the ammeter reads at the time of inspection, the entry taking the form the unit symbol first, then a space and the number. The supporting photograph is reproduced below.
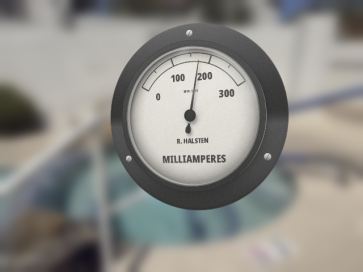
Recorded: mA 175
